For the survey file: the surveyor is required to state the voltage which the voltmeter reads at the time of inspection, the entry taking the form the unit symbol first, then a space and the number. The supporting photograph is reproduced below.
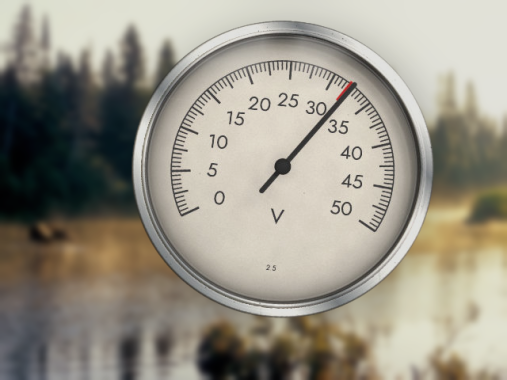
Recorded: V 32.5
